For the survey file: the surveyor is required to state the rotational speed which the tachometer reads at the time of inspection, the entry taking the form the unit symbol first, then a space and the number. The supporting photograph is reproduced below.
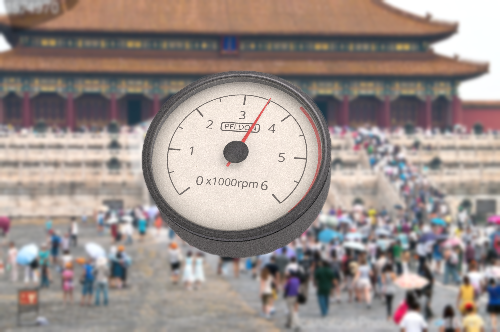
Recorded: rpm 3500
